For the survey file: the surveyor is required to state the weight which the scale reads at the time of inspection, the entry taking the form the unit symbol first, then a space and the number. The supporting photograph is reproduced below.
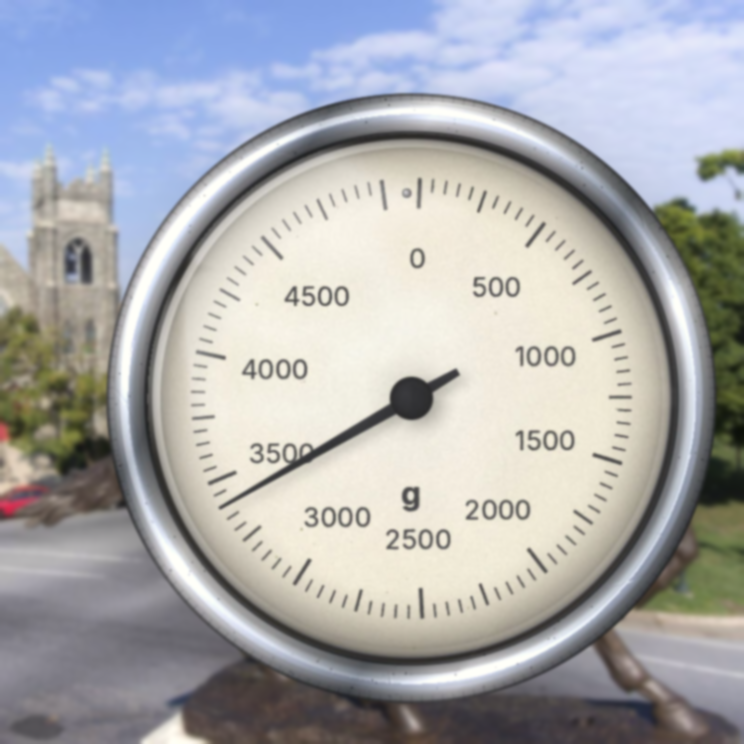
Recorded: g 3400
